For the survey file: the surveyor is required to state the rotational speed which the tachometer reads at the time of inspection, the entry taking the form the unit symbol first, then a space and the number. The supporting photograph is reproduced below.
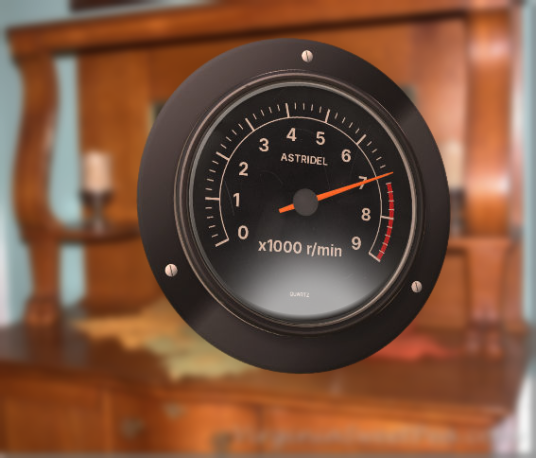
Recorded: rpm 7000
